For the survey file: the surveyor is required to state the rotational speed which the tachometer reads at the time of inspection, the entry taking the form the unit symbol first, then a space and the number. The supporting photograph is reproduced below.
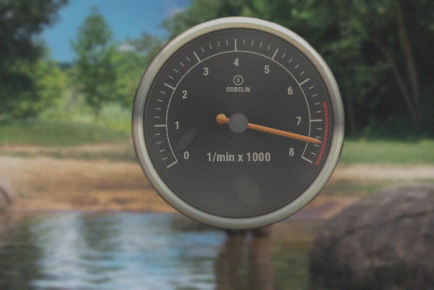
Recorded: rpm 7500
